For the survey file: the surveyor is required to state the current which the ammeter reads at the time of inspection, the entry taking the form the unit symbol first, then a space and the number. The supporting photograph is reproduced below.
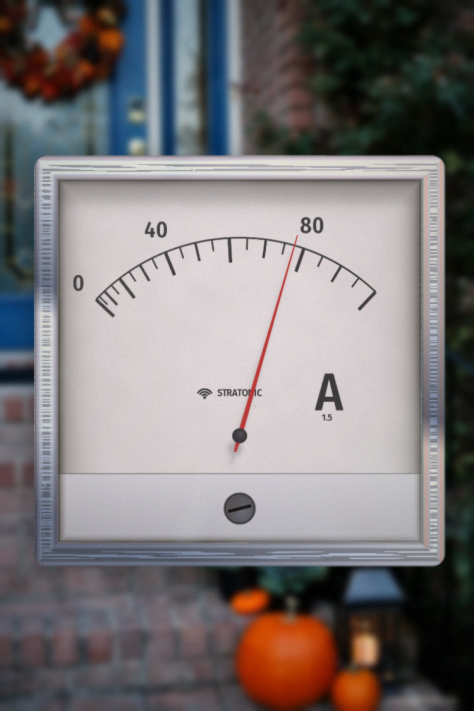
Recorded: A 77.5
